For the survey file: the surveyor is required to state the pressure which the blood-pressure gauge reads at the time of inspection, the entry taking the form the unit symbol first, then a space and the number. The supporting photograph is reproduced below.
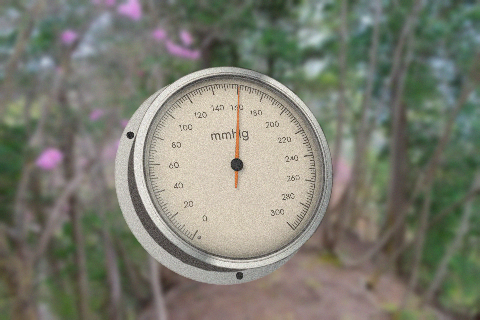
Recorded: mmHg 160
